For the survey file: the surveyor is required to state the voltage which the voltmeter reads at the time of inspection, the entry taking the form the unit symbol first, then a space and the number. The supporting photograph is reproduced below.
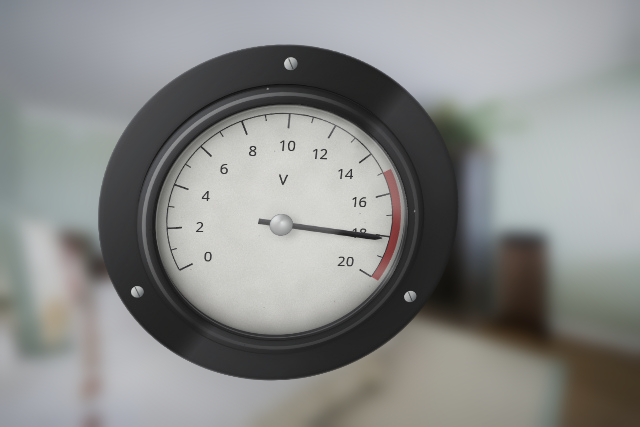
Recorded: V 18
